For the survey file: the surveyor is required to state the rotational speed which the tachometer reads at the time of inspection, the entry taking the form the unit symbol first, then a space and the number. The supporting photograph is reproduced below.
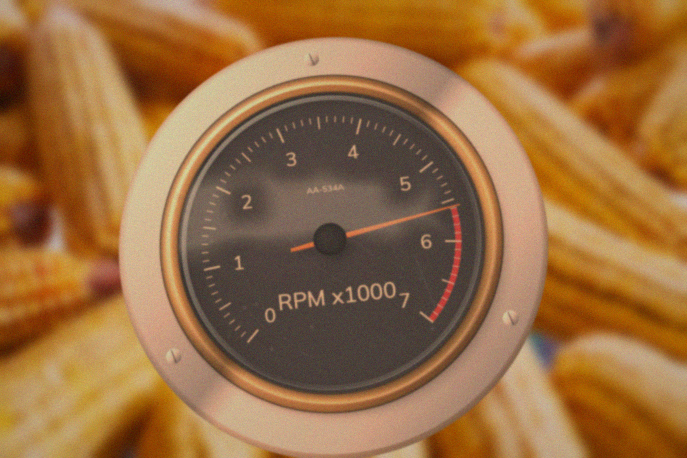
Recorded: rpm 5600
